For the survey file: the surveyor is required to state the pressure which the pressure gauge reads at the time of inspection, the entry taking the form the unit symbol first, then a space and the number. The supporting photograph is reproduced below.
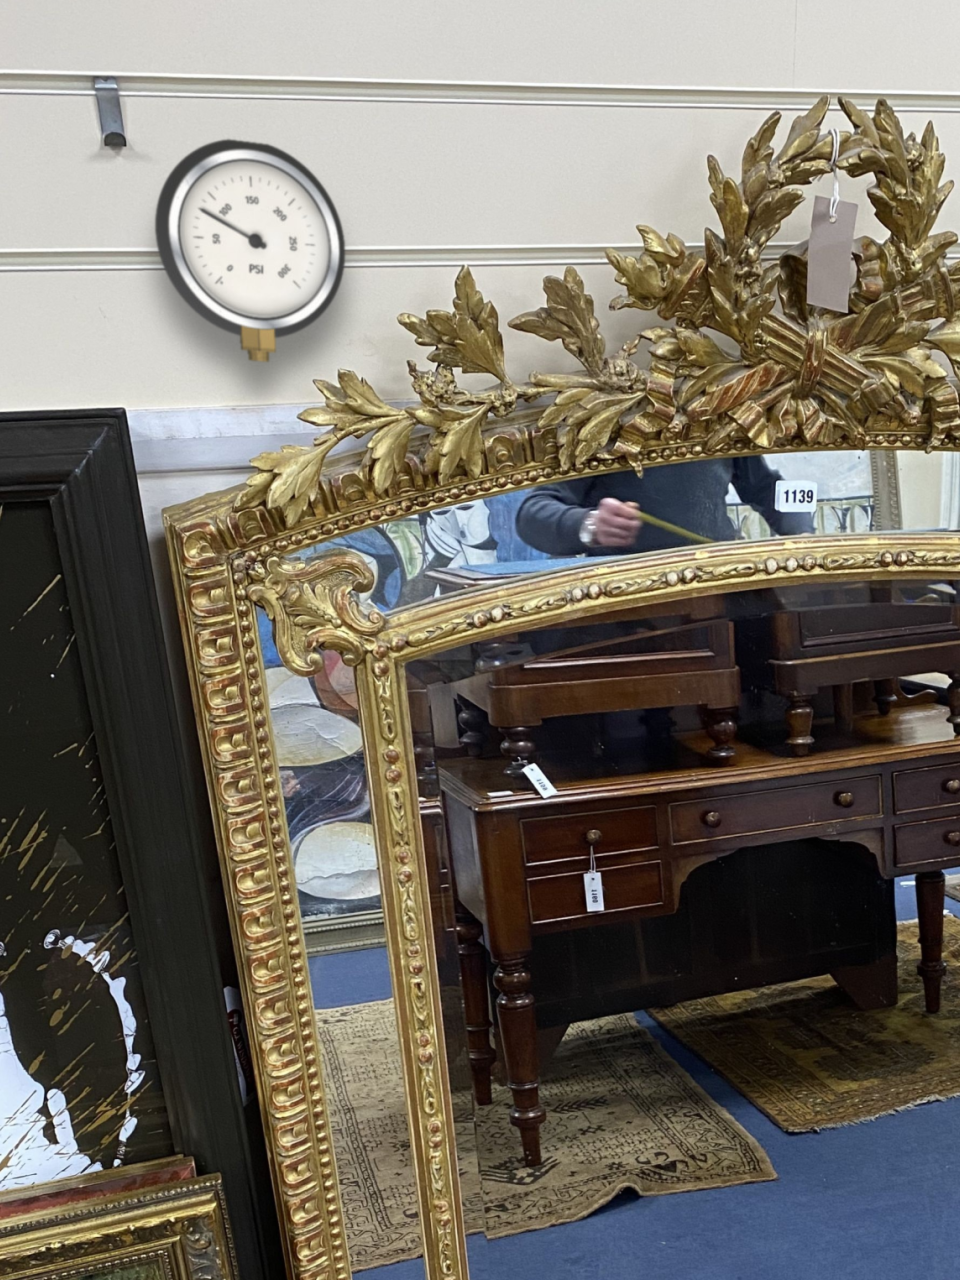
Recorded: psi 80
